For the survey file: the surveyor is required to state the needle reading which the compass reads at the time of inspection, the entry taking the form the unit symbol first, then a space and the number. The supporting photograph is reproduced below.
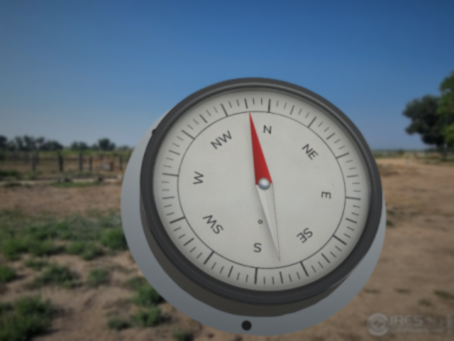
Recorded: ° 345
